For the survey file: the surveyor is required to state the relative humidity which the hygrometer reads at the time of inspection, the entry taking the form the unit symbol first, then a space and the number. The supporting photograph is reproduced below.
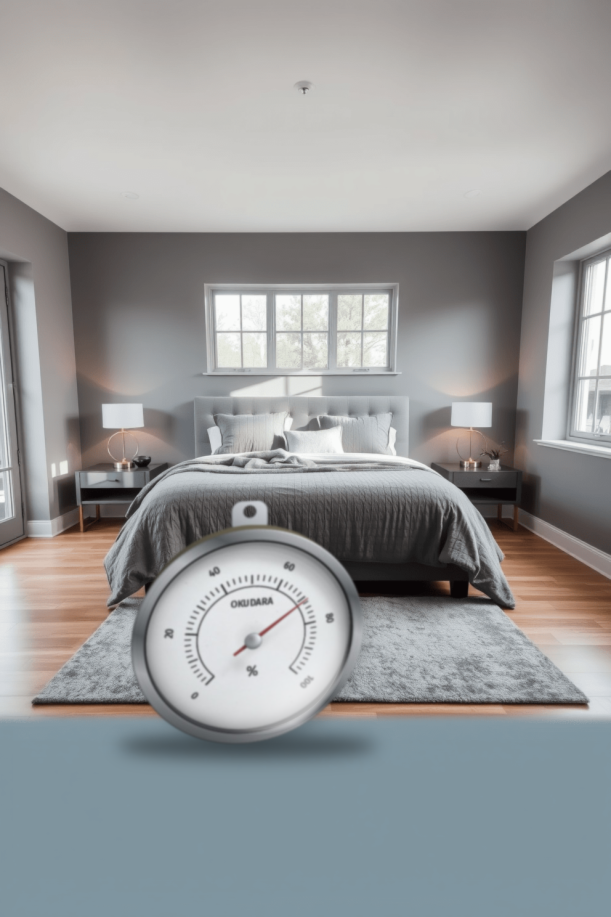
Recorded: % 70
